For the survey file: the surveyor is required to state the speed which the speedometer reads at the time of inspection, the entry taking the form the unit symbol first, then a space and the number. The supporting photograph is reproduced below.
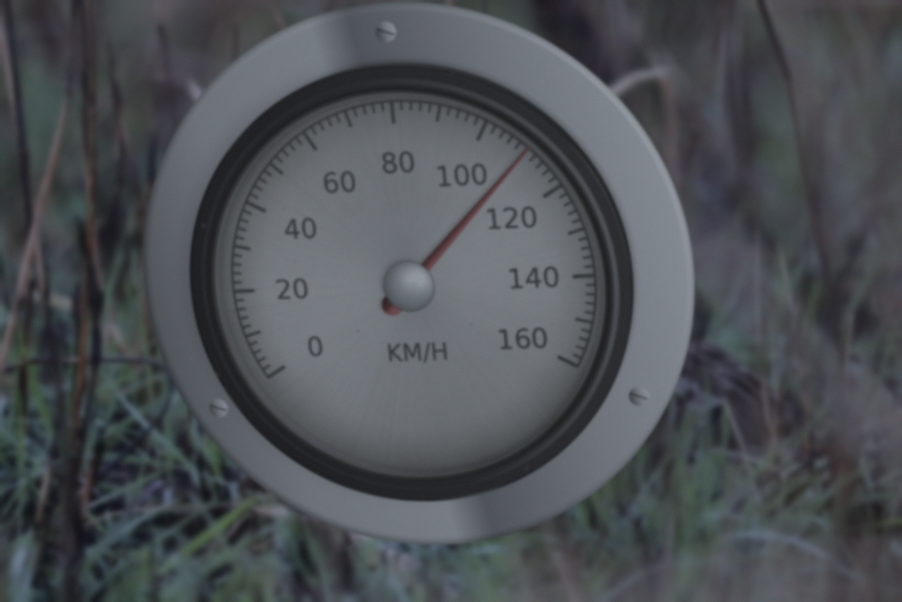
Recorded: km/h 110
